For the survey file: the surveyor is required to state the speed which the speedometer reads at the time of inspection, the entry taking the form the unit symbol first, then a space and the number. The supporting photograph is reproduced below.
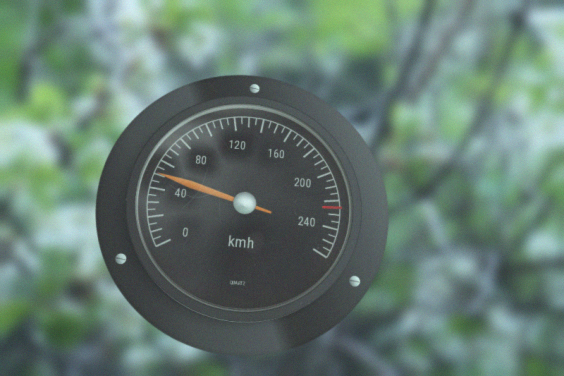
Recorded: km/h 50
